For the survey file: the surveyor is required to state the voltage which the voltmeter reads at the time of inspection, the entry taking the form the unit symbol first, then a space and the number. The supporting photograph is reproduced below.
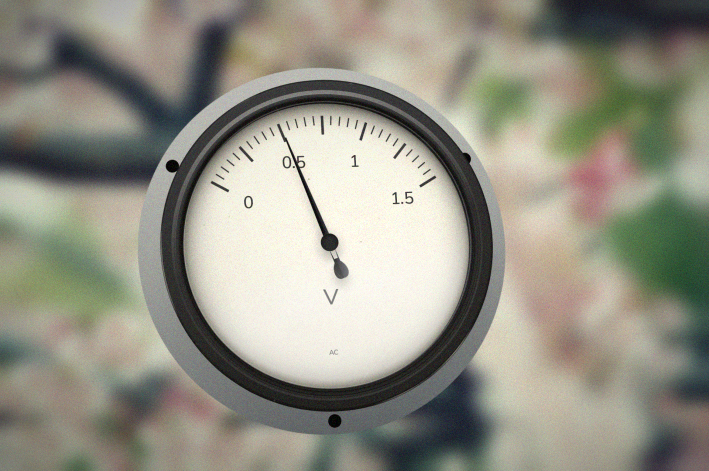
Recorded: V 0.5
